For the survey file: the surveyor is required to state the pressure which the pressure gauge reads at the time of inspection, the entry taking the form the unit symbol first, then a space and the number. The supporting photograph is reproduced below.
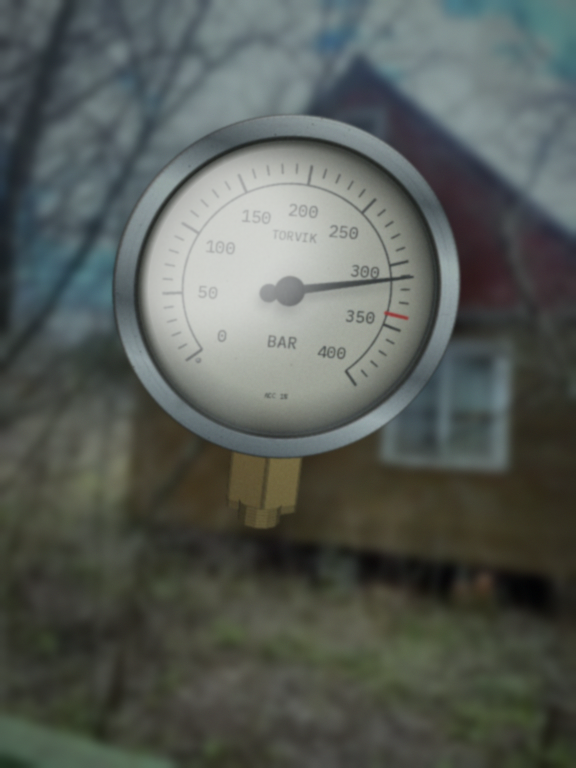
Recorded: bar 310
